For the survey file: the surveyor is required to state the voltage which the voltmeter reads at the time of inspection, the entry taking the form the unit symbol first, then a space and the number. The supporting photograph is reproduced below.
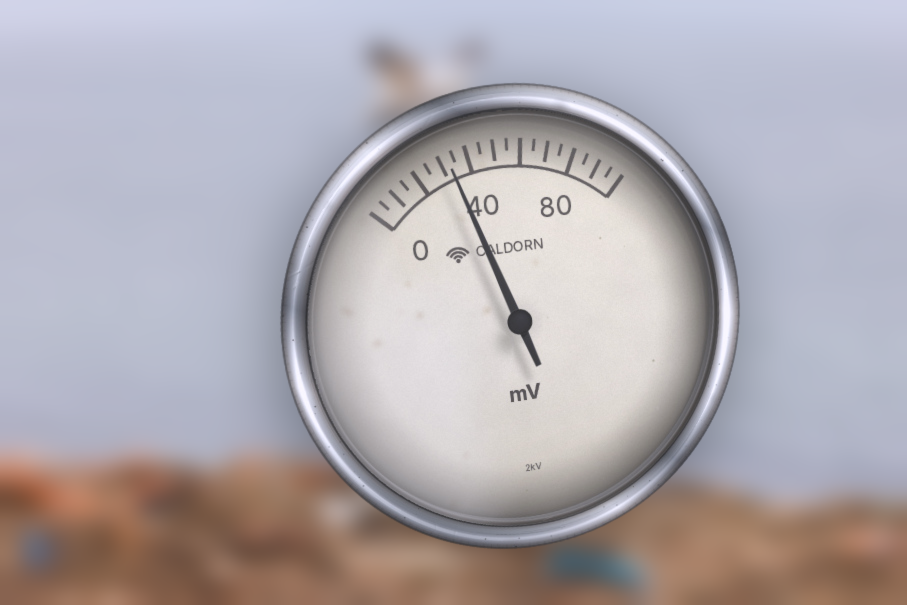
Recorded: mV 32.5
